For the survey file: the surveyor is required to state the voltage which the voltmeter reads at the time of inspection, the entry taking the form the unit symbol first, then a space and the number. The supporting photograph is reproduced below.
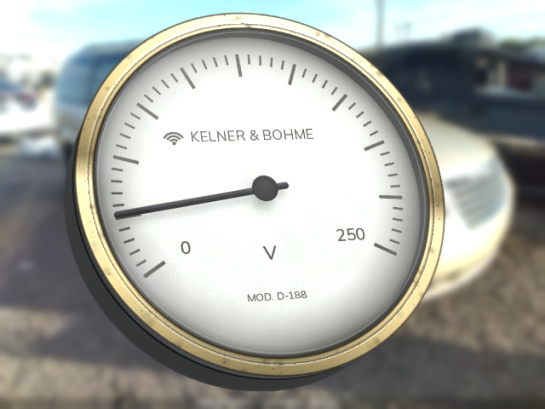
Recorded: V 25
